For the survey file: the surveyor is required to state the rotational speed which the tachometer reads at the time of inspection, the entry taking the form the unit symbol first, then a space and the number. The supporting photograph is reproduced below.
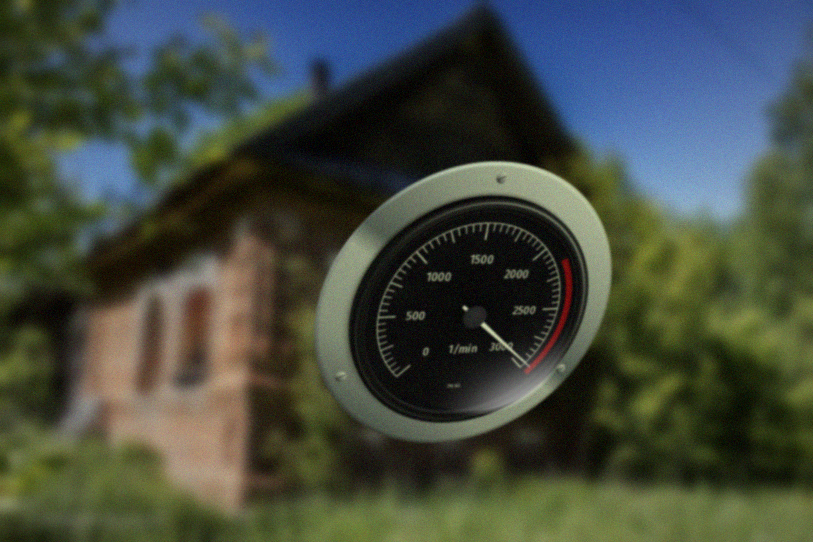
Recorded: rpm 2950
